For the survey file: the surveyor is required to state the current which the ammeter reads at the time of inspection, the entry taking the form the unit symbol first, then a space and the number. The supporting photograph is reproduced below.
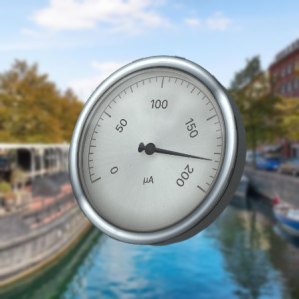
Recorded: µA 180
